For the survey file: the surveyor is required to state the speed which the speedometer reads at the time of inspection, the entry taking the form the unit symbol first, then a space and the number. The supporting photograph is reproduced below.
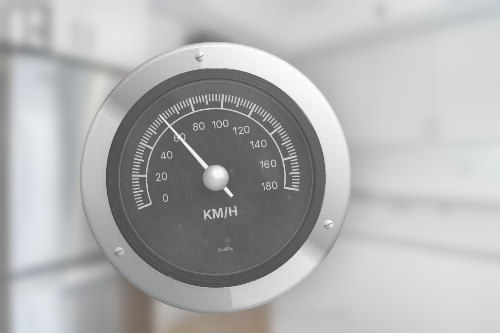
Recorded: km/h 60
